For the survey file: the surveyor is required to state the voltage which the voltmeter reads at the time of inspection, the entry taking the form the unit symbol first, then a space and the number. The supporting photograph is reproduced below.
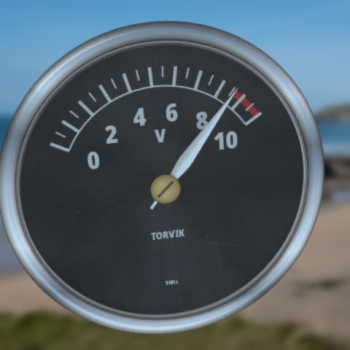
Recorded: V 8.5
